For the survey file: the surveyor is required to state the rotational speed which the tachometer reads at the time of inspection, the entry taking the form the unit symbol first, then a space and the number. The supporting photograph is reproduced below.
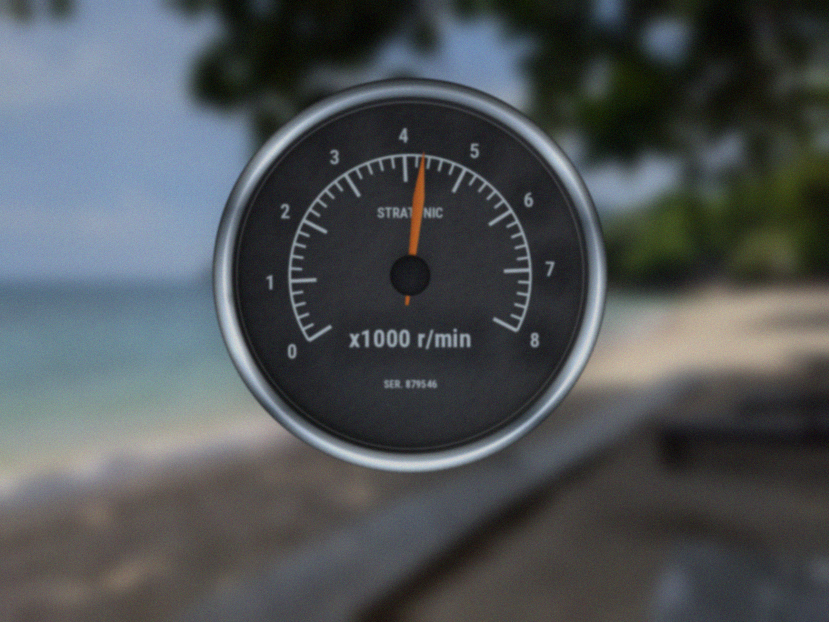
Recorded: rpm 4300
